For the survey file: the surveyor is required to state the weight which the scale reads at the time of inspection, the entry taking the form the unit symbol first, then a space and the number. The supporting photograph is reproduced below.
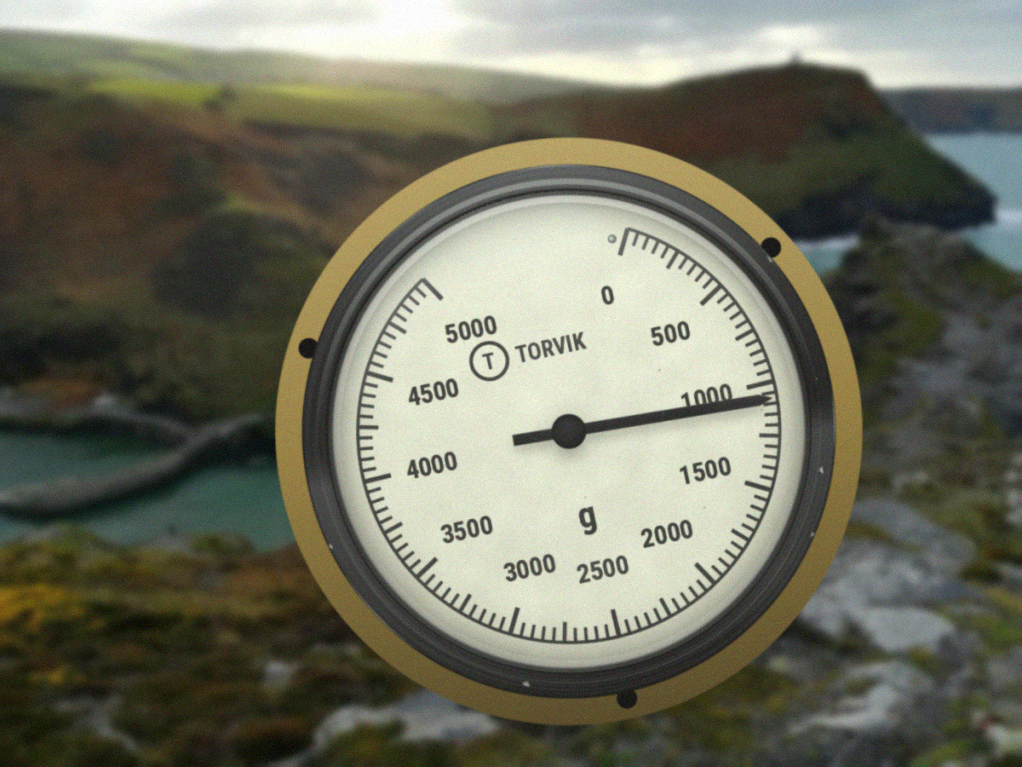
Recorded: g 1075
